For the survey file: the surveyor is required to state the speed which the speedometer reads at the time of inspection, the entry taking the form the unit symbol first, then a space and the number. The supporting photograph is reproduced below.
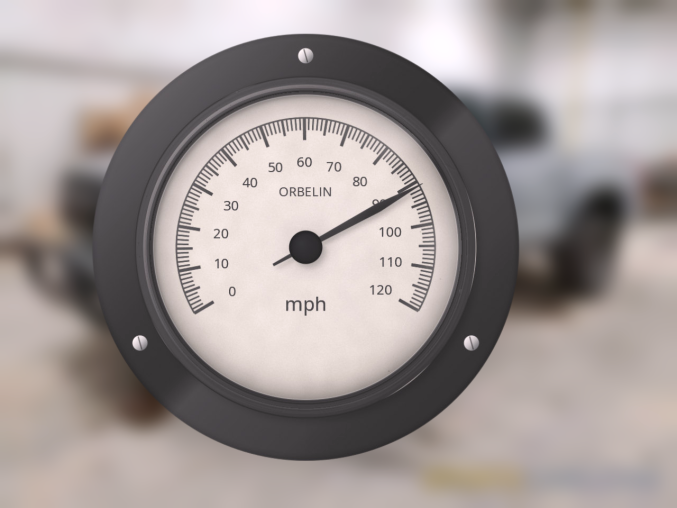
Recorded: mph 91
